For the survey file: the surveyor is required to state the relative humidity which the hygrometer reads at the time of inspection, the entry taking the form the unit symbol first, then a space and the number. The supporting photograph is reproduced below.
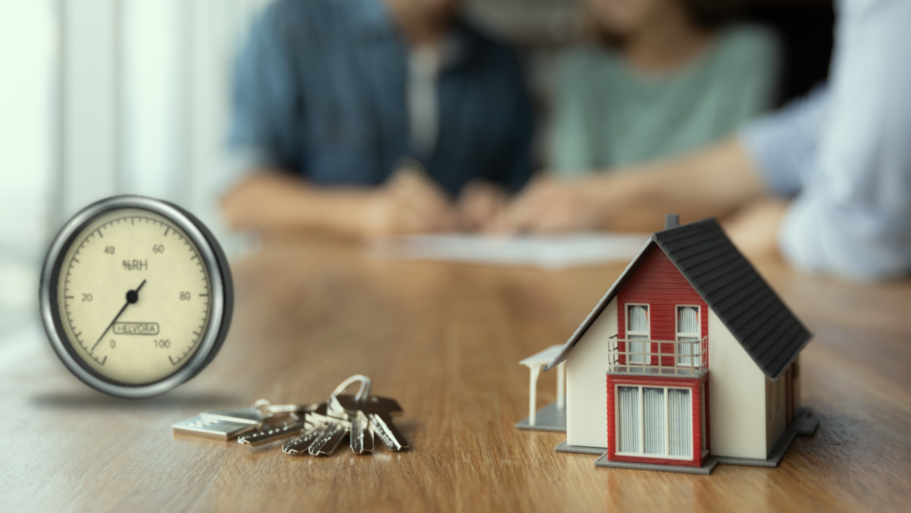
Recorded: % 4
